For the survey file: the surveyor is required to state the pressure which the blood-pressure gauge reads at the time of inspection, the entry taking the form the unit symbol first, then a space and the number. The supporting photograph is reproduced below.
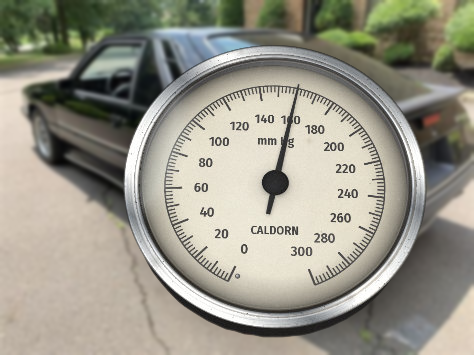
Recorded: mmHg 160
